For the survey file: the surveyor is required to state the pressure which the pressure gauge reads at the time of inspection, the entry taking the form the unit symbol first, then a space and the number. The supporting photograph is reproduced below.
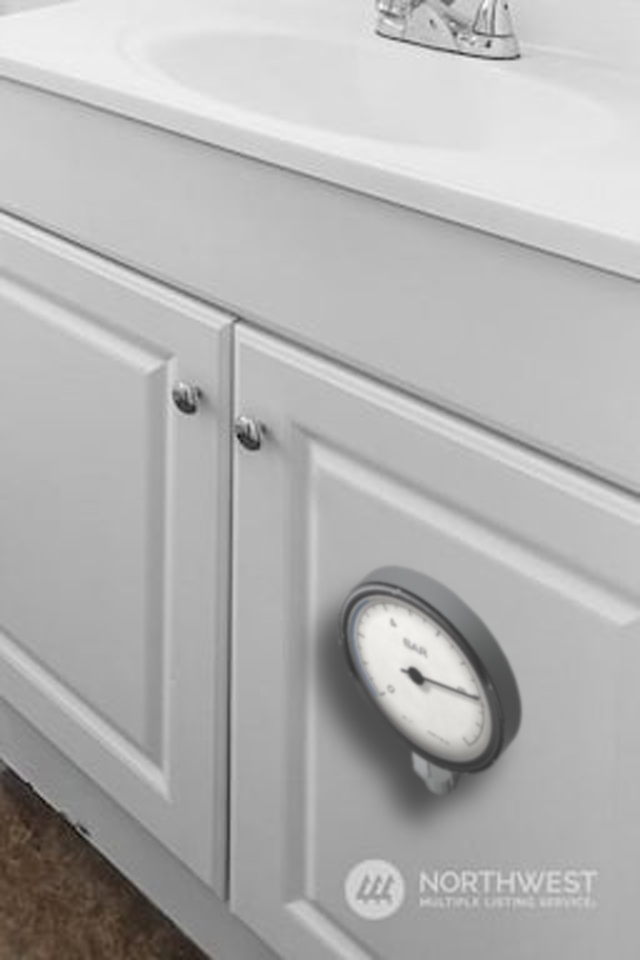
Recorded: bar 8
